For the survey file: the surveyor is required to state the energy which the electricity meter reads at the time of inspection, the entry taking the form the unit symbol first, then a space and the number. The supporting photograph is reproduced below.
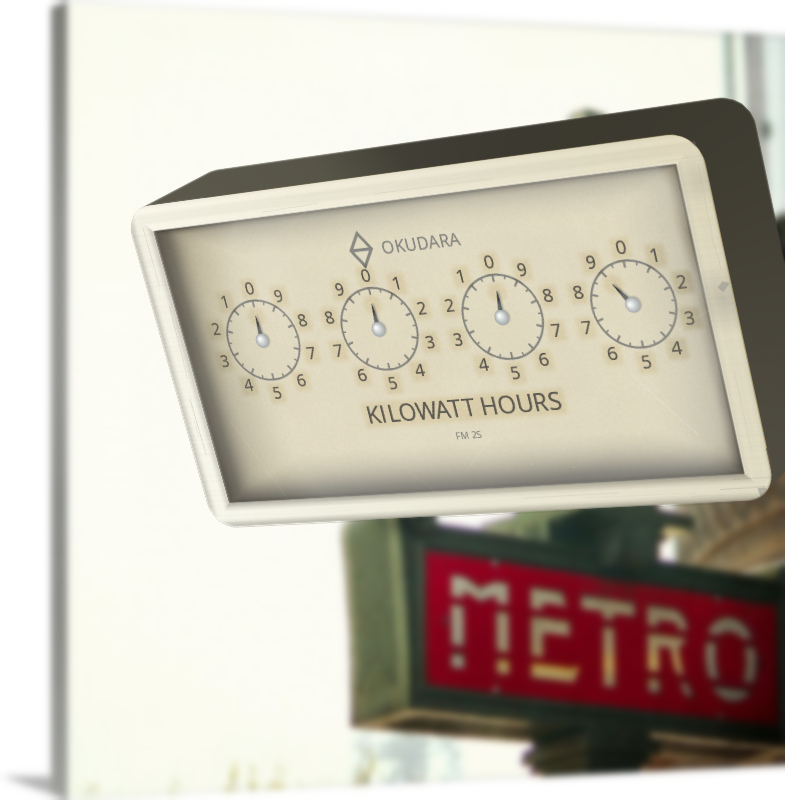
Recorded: kWh 9999
